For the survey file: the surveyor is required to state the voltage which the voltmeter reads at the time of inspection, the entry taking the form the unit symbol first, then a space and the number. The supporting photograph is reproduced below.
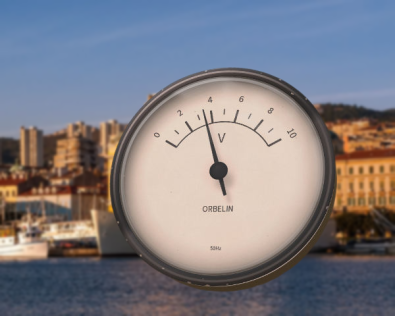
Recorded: V 3.5
